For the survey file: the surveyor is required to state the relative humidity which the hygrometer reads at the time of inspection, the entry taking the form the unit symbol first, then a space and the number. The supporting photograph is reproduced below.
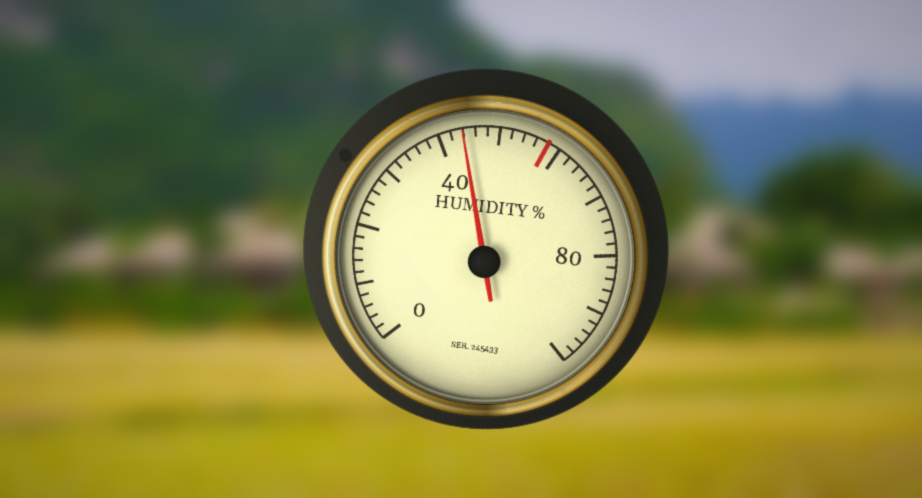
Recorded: % 44
